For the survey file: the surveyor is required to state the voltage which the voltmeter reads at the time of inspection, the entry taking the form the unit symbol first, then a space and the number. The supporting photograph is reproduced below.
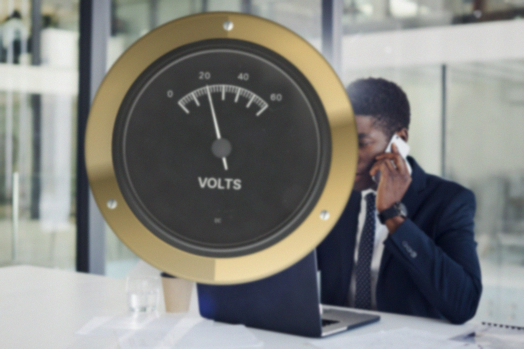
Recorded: V 20
